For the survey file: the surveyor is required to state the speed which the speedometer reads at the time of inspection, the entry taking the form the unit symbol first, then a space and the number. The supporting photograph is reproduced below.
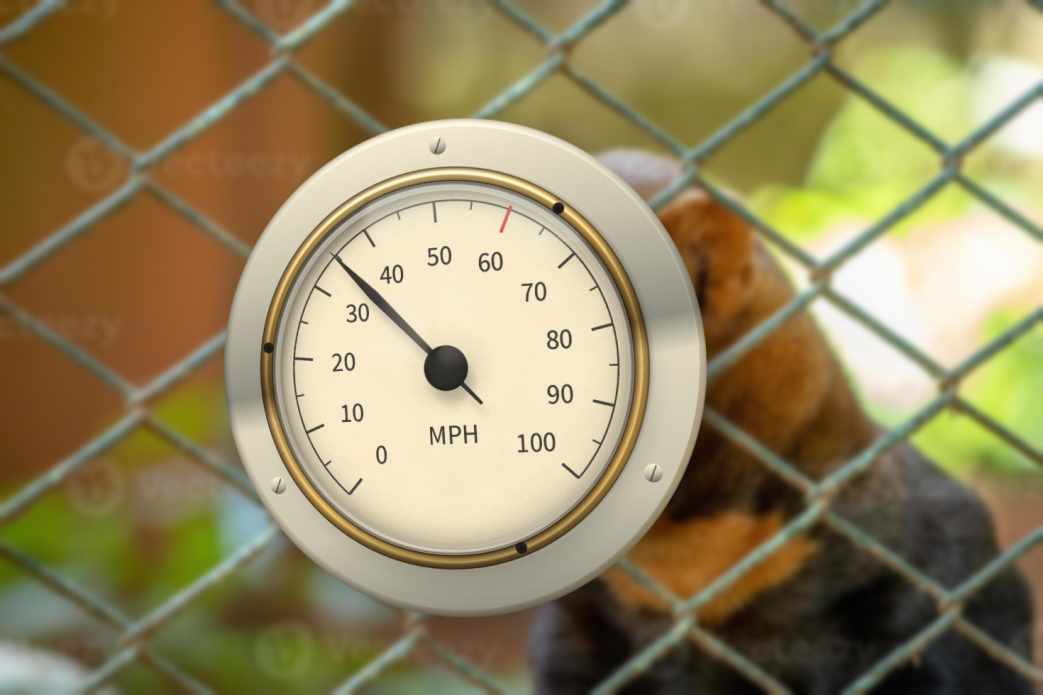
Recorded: mph 35
